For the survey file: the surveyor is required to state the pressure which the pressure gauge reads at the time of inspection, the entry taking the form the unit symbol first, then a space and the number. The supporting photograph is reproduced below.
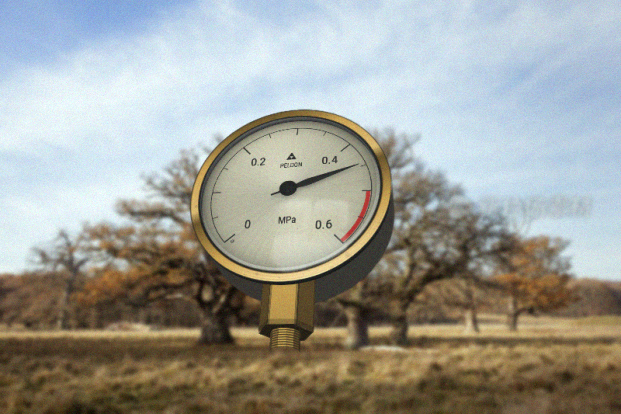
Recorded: MPa 0.45
